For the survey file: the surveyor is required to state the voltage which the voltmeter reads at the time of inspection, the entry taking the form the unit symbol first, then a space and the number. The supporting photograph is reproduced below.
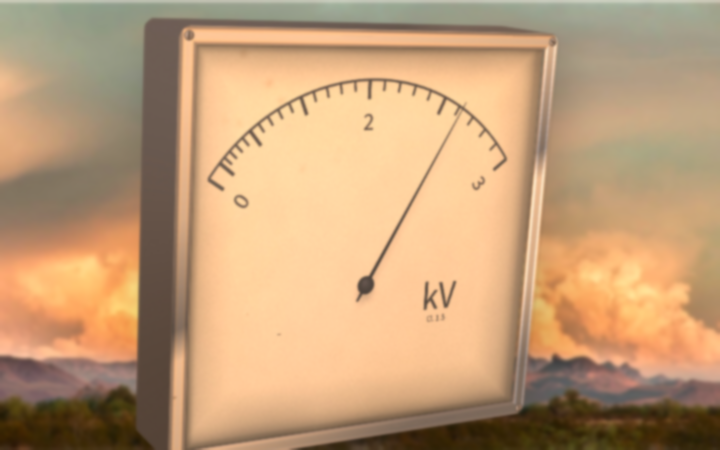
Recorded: kV 2.6
